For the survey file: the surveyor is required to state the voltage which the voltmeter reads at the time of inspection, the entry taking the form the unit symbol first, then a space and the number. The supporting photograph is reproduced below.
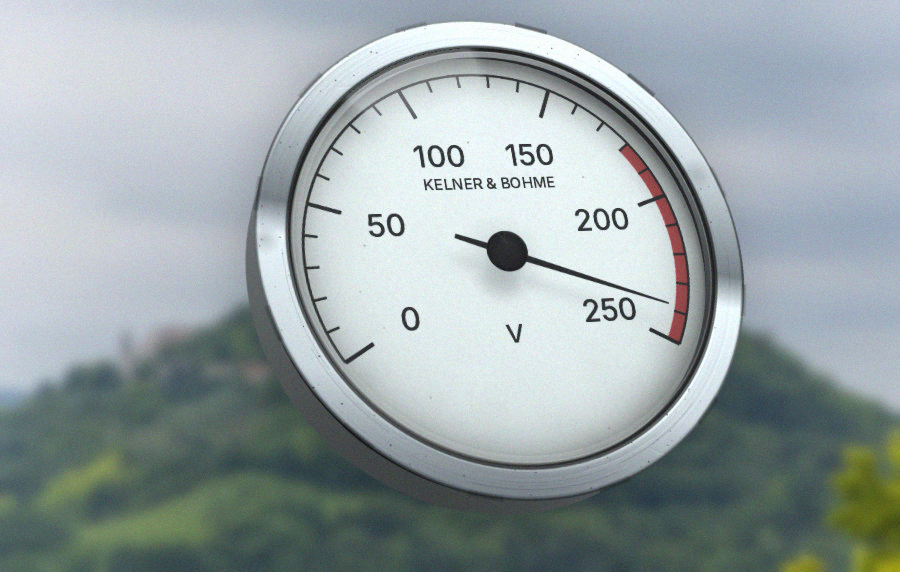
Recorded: V 240
